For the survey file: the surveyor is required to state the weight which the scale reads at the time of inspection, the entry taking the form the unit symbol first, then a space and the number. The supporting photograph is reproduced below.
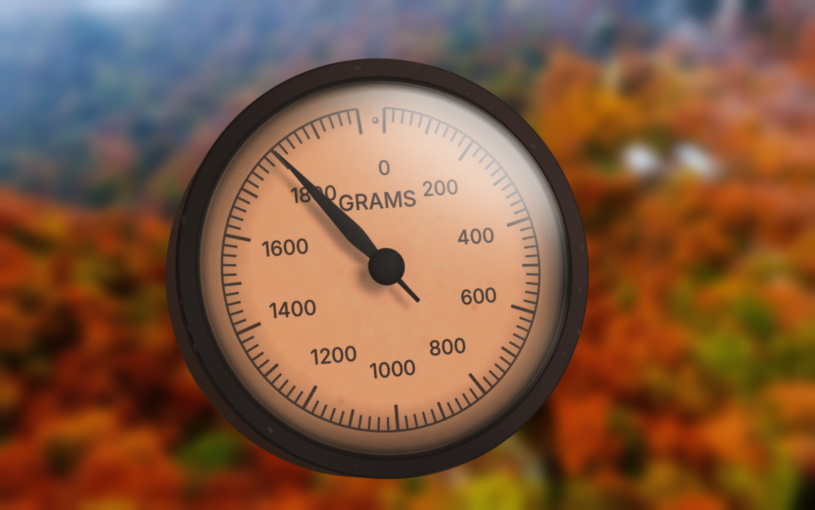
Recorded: g 1800
